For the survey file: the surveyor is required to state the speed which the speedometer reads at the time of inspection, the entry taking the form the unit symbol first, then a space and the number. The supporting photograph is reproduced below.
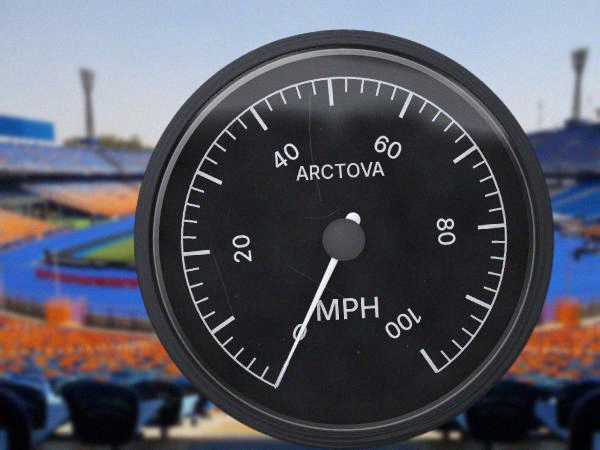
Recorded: mph 0
